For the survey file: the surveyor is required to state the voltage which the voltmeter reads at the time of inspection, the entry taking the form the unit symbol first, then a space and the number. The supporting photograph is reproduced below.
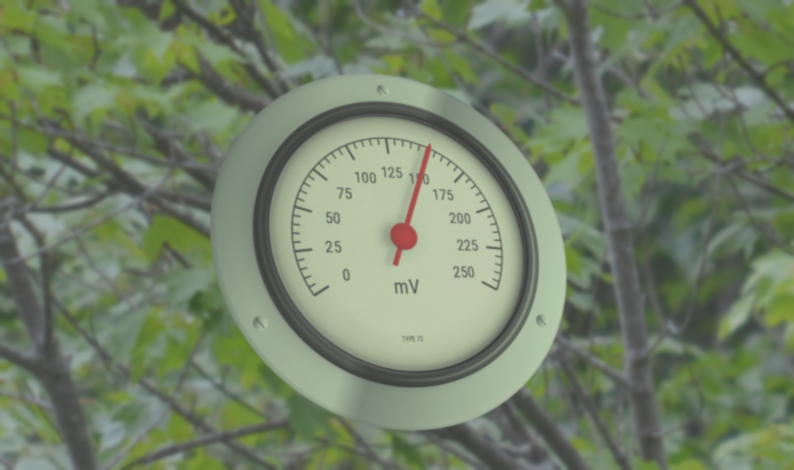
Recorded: mV 150
